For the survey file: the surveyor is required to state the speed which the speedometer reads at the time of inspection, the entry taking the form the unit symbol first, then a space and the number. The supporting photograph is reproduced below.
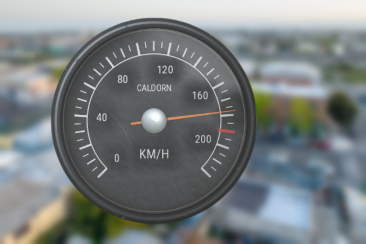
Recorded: km/h 177.5
